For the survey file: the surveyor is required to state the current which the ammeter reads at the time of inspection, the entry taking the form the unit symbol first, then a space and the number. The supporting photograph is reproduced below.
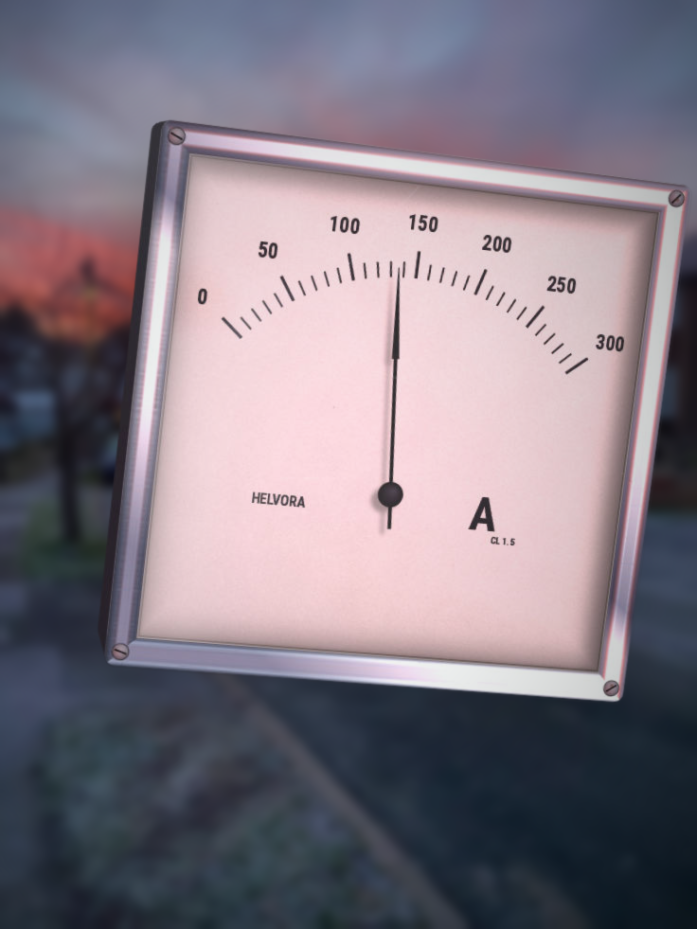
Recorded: A 135
